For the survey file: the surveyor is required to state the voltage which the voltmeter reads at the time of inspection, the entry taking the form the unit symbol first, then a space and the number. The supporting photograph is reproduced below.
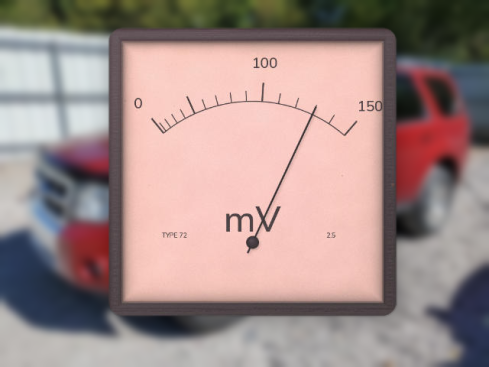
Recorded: mV 130
